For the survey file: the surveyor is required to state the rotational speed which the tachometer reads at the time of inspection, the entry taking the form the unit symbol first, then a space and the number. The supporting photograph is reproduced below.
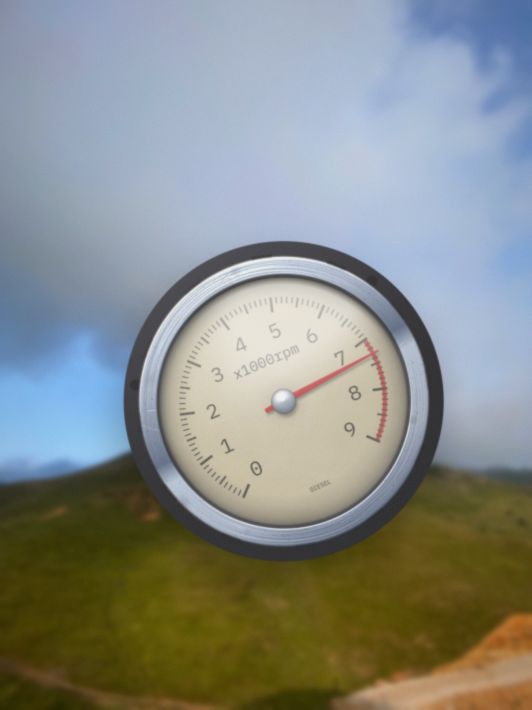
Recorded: rpm 7300
